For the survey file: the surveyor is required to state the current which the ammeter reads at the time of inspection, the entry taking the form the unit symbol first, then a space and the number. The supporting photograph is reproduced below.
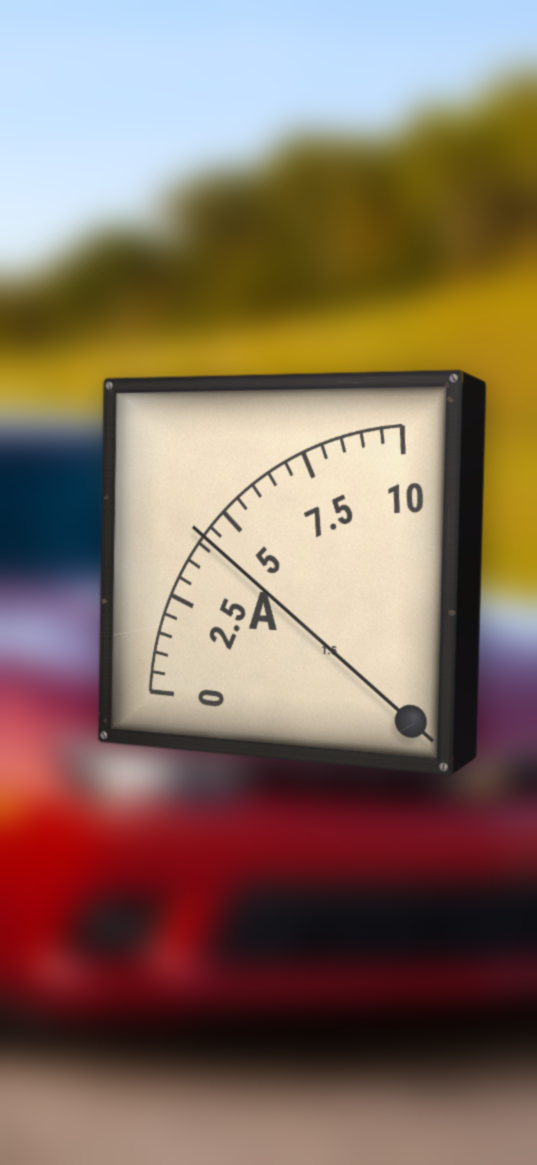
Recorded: A 4.25
